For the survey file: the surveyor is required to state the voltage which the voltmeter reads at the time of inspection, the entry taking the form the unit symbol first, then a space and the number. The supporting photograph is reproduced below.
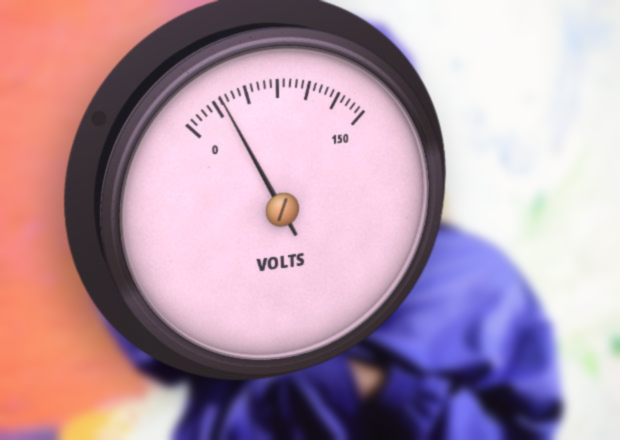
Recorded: V 30
